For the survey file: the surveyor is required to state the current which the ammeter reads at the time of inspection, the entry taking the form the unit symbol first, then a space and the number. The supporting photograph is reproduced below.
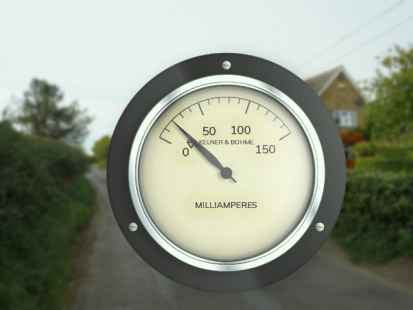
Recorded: mA 20
